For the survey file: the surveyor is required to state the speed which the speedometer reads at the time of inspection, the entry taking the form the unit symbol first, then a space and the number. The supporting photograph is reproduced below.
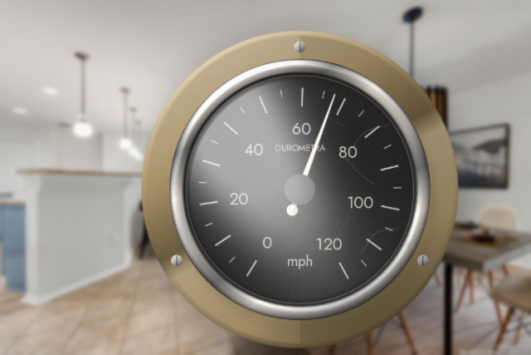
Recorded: mph 67.5
